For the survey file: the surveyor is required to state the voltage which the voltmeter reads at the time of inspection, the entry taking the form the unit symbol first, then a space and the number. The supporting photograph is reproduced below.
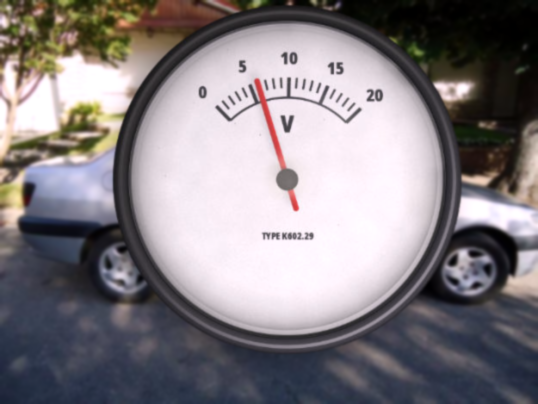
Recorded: V 6
